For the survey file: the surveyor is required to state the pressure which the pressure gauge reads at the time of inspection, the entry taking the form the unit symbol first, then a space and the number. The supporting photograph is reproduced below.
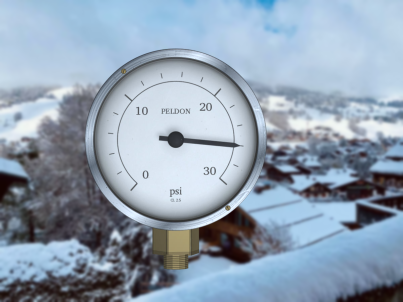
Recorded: psi 26
